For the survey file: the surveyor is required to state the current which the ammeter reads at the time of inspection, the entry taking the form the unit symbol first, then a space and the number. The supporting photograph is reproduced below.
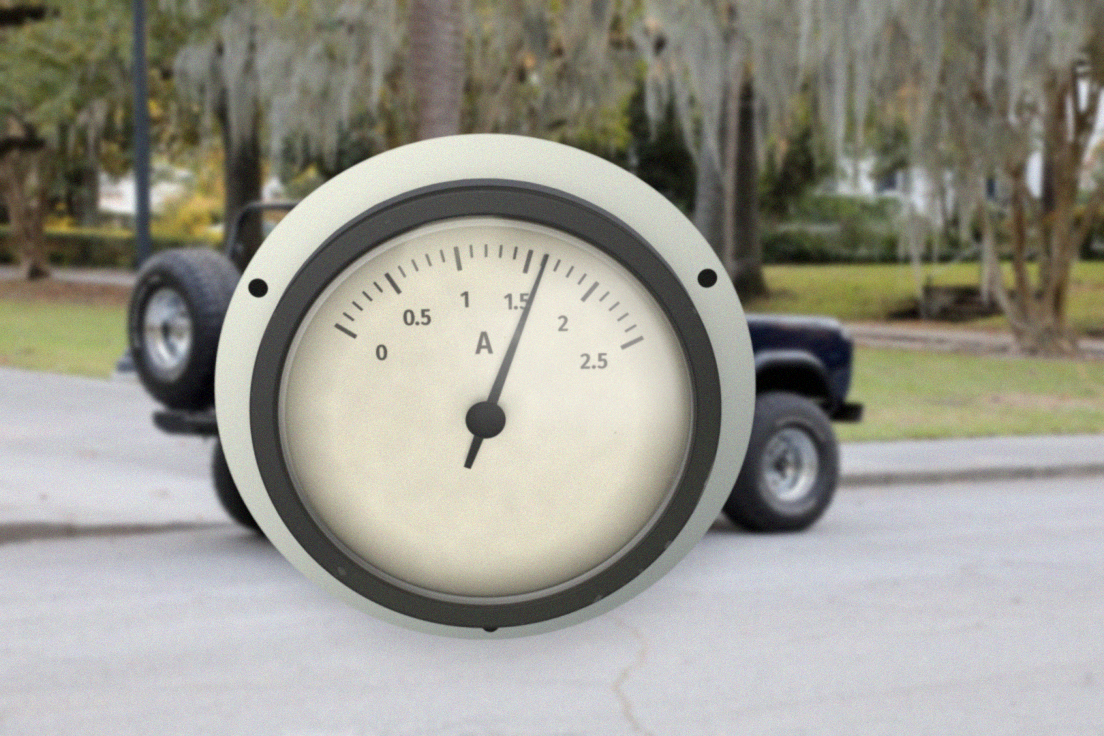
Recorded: A 1.6
